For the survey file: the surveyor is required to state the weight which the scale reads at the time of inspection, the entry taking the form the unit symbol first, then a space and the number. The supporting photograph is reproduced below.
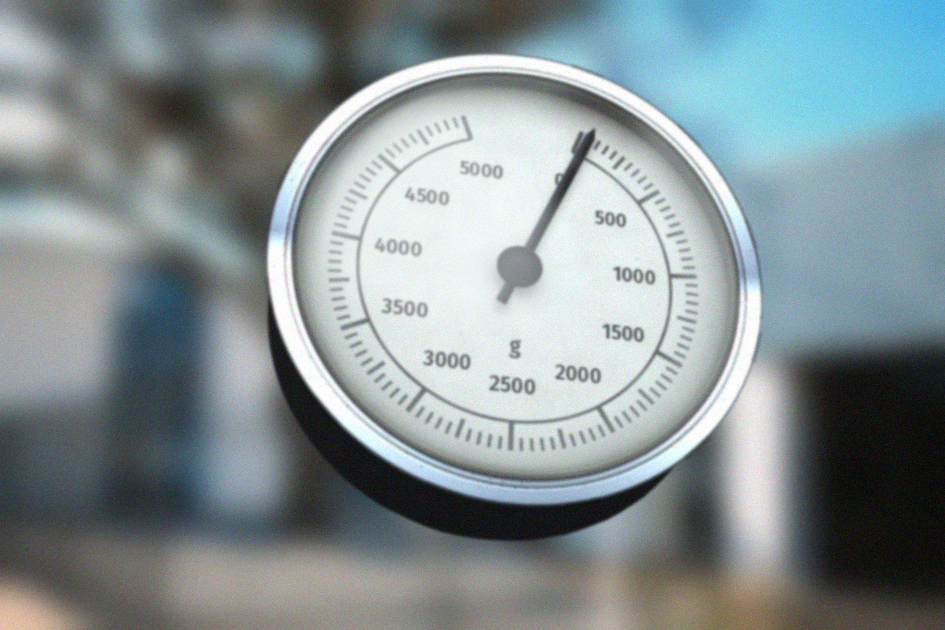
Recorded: g 50
